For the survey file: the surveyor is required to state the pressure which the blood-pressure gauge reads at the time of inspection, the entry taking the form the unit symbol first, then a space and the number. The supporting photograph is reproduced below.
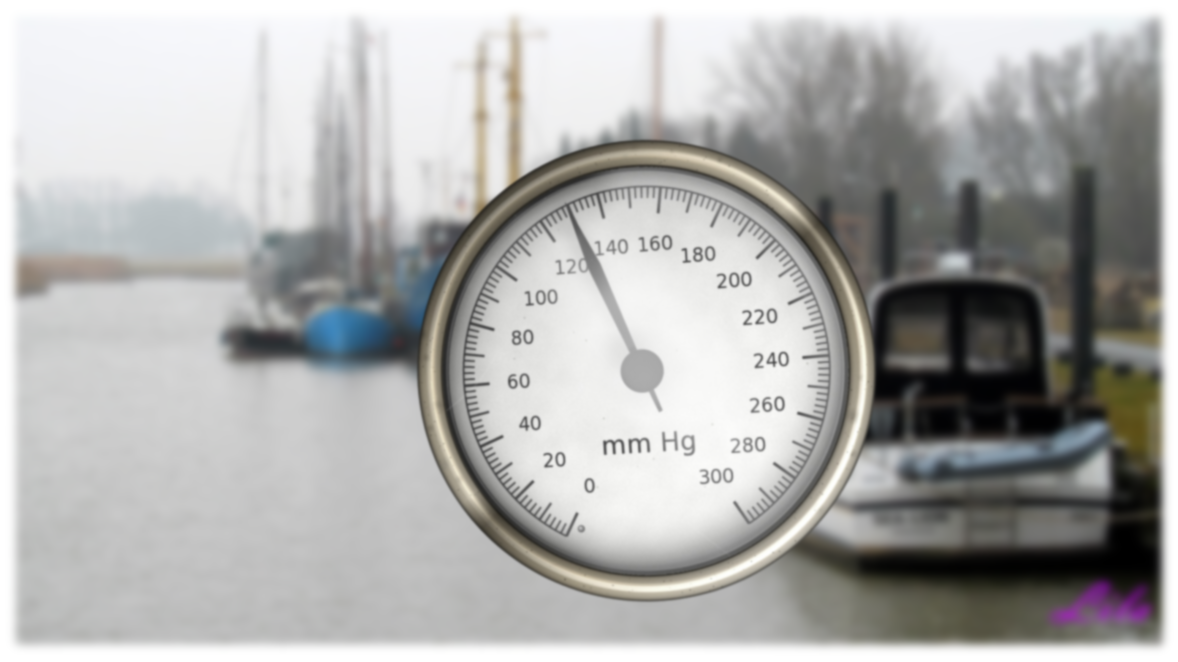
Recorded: mmHg 130
